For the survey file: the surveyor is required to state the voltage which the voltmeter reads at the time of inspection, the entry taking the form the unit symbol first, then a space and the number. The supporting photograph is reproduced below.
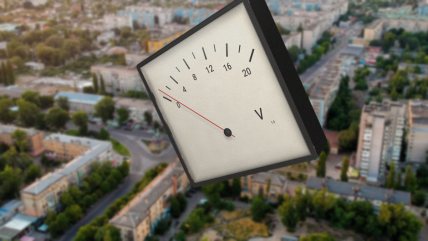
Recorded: V 1
